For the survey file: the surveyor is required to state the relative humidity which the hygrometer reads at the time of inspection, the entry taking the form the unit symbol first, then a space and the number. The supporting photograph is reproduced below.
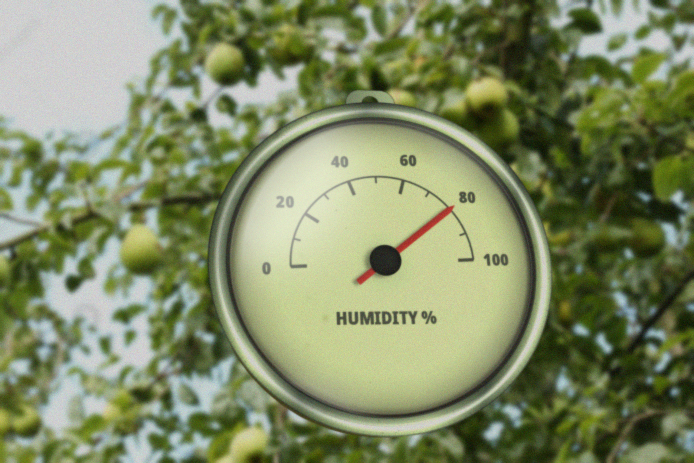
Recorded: % 80
